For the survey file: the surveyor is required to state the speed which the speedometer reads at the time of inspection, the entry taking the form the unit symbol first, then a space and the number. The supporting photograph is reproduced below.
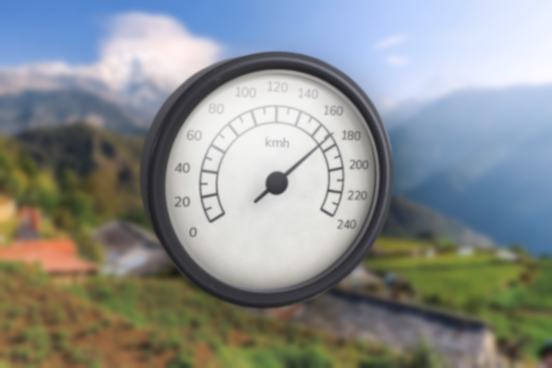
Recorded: km/h 170
